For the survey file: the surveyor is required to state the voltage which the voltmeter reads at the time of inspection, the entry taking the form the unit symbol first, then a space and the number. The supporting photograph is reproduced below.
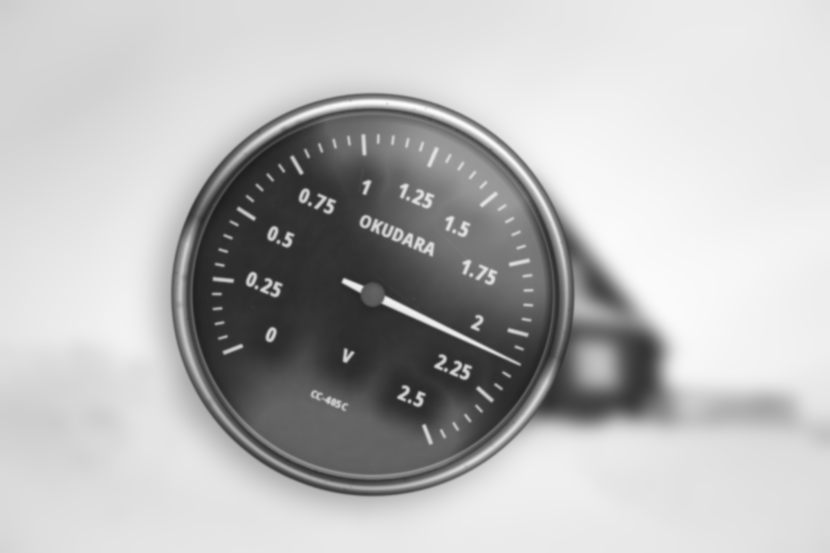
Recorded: V 2.1
